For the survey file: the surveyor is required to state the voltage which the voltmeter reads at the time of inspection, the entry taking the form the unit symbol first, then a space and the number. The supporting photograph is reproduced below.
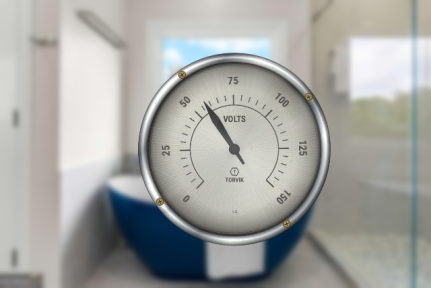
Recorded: V 57.5
